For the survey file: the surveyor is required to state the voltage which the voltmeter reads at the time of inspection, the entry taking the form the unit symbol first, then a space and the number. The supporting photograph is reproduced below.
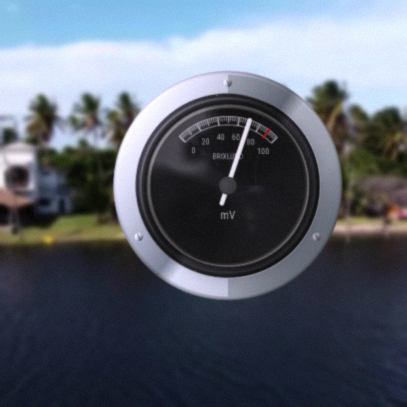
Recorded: mV 70
